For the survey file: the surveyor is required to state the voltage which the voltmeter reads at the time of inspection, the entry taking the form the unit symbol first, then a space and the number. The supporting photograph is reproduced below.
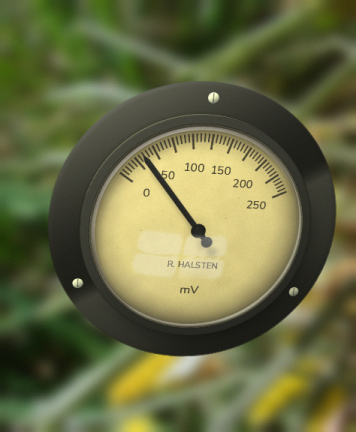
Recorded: mV 35
